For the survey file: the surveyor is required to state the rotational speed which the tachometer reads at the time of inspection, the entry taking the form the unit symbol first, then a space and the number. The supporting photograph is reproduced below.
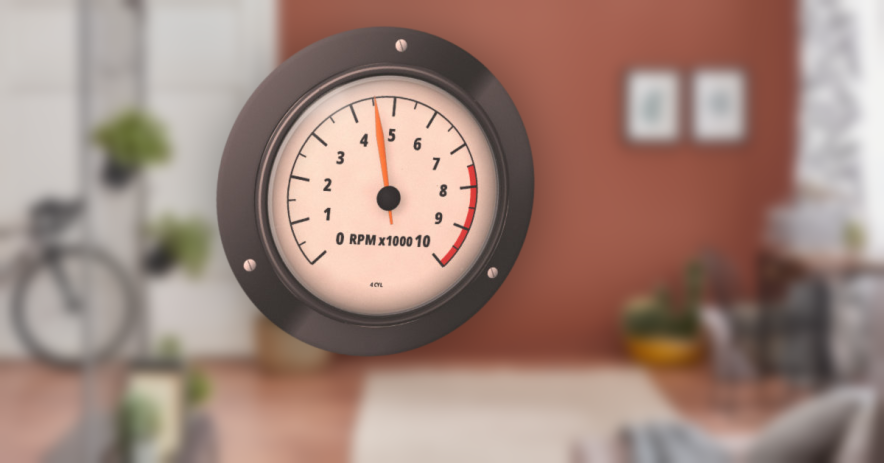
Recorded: rpm 4500
